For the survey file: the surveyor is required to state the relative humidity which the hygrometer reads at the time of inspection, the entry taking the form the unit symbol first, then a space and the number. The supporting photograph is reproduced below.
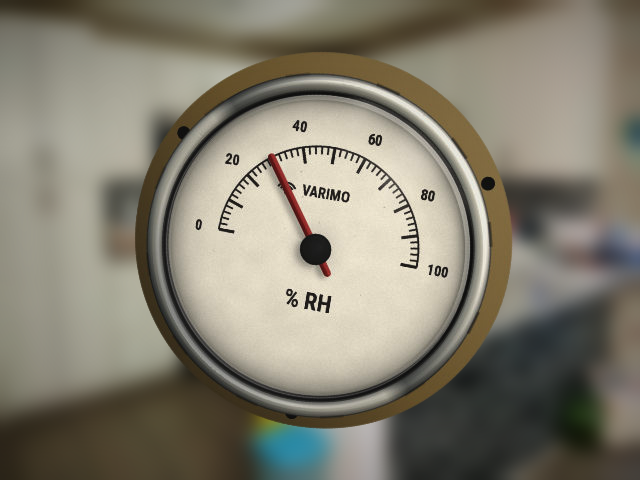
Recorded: % 30
